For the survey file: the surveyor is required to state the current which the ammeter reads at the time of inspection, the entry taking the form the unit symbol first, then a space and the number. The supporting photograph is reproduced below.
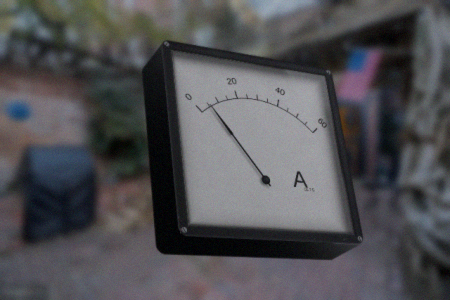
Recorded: A 5
